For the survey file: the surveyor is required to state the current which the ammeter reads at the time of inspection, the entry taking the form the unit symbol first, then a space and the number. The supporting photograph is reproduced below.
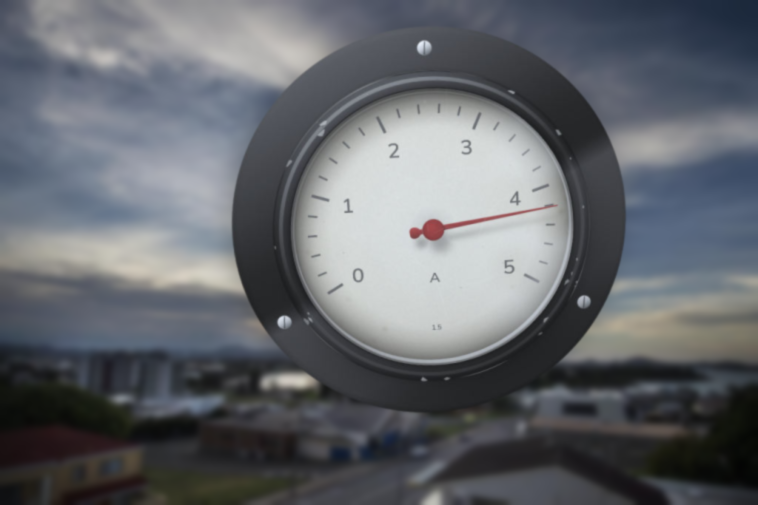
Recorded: A 4.2
